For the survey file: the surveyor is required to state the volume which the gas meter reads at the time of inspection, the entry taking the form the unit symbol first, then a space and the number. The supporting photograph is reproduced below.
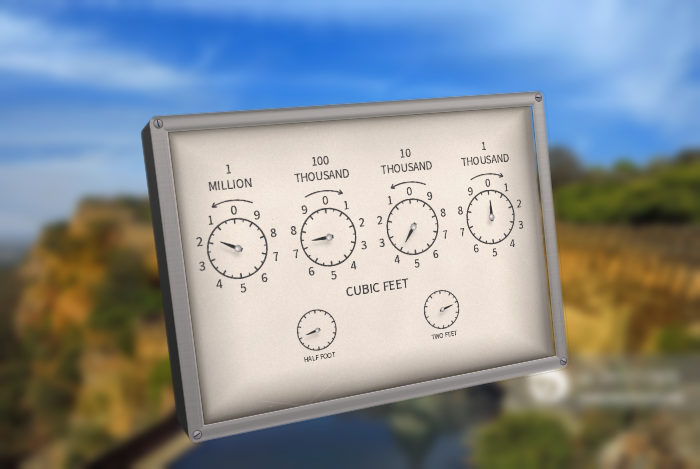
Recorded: ft³ 174000
